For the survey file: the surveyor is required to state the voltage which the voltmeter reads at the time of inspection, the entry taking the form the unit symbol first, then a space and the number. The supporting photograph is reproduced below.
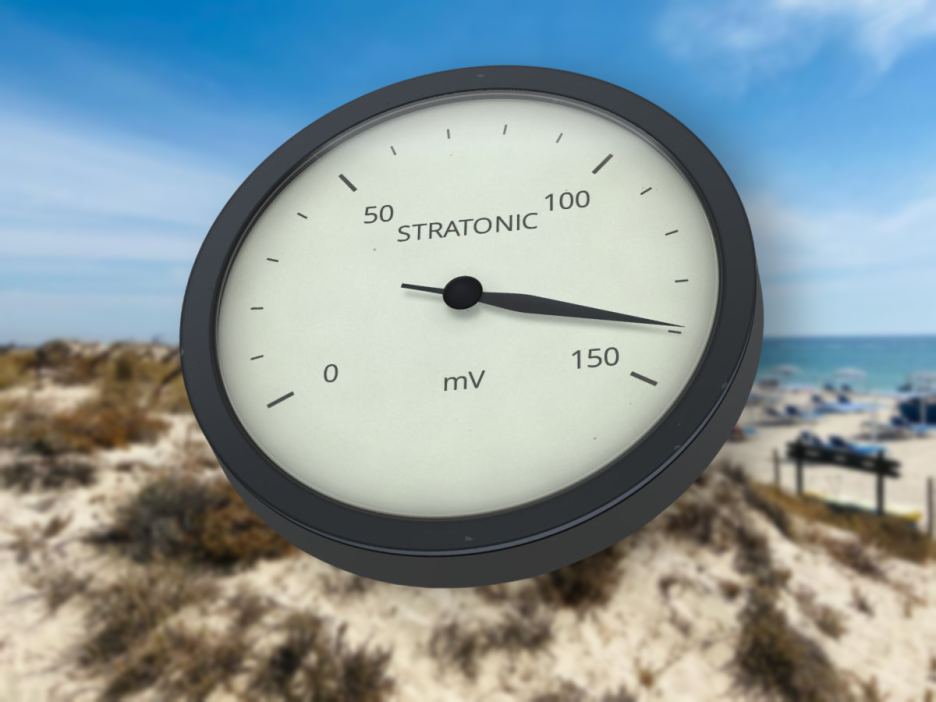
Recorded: mV 140
